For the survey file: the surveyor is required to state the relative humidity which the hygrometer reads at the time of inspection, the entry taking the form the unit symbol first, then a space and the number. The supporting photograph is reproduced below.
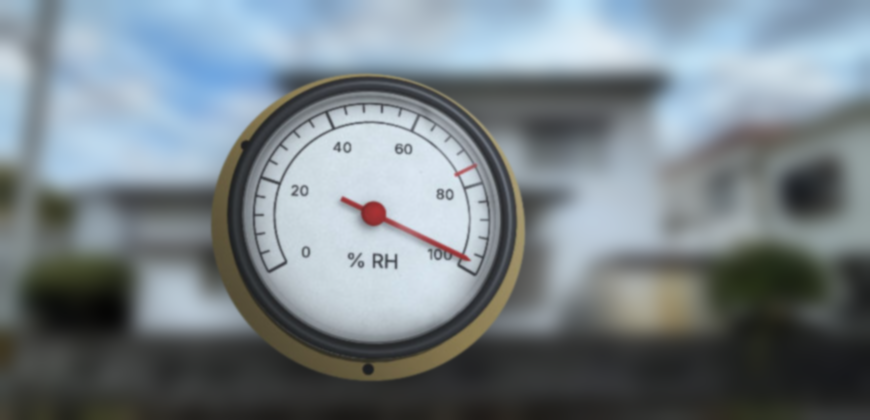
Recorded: % 98
